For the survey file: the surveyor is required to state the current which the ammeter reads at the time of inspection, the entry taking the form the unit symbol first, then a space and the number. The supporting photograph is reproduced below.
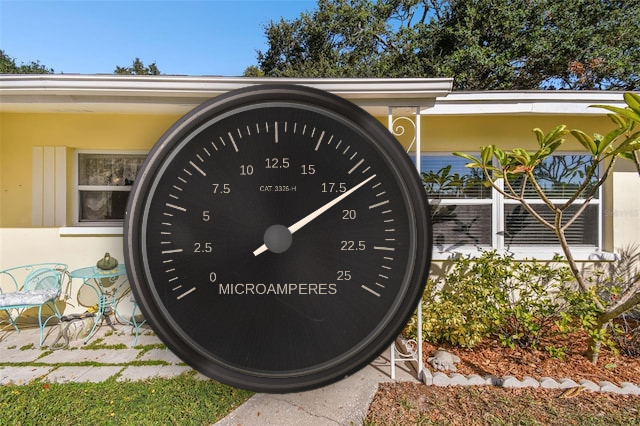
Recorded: µA 18.5
